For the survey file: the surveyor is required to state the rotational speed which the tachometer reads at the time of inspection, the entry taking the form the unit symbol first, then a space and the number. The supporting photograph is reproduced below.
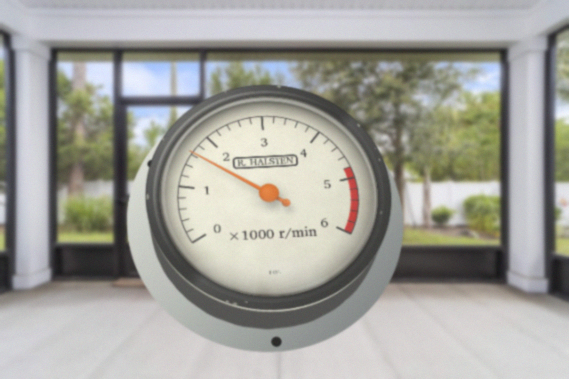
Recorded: rpm 1600
